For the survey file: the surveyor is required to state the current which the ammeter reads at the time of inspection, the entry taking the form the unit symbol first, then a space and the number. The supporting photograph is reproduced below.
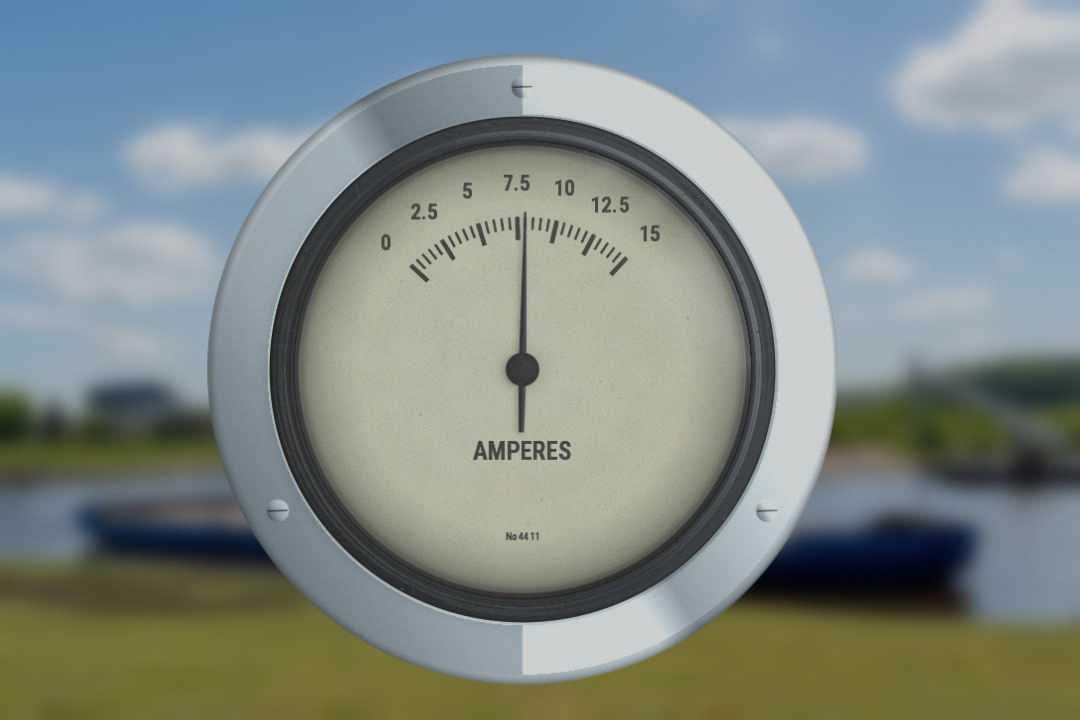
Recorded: A 8
